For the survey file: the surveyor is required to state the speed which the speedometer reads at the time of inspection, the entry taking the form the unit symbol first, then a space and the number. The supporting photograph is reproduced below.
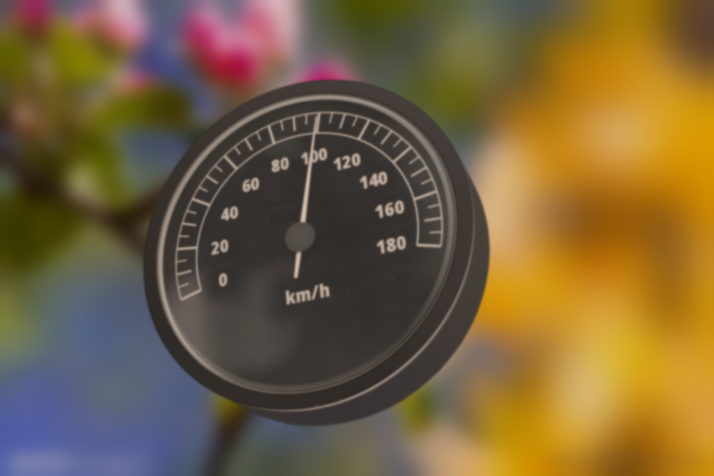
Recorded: km/h 100
